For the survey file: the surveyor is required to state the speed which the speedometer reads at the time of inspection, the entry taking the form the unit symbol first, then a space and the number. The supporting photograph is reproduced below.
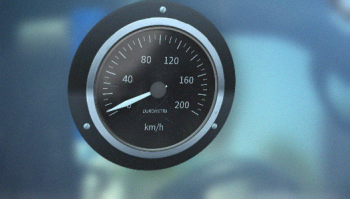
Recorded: km/h 5
